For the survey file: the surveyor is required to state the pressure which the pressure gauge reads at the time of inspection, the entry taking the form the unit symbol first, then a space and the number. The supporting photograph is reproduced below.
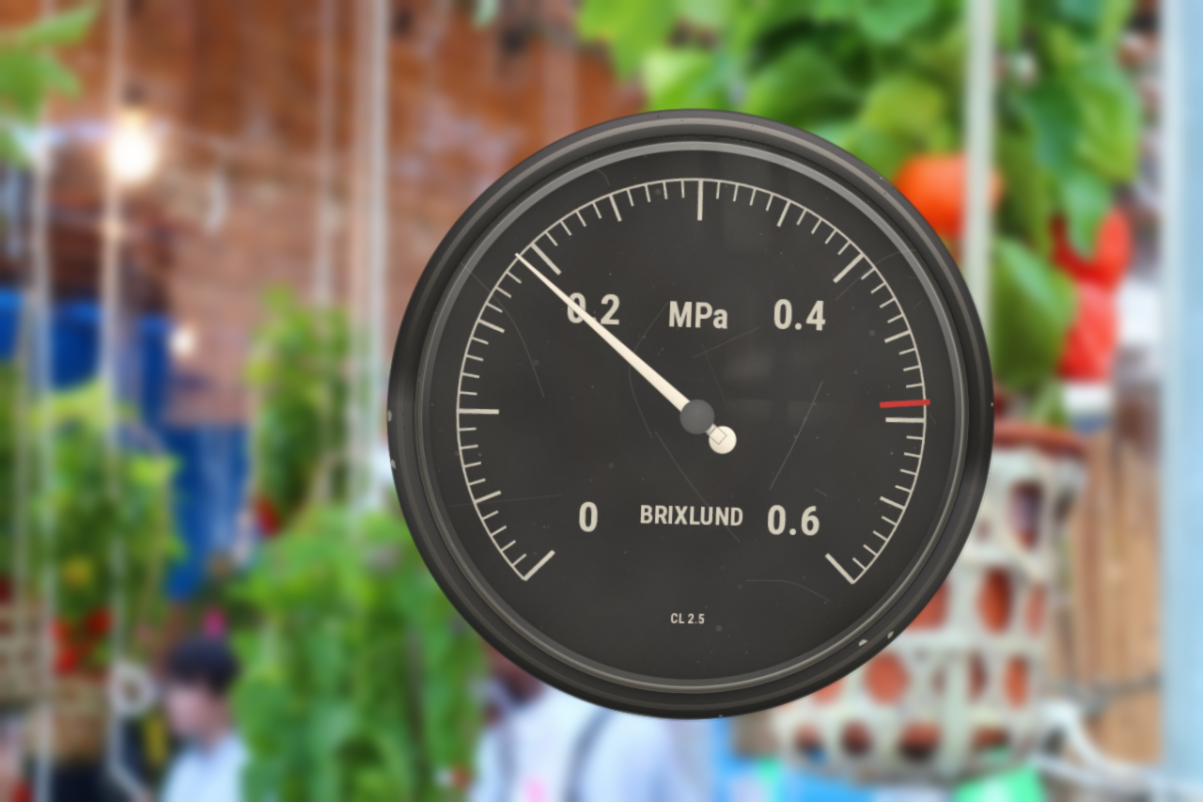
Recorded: MPa 0.19
